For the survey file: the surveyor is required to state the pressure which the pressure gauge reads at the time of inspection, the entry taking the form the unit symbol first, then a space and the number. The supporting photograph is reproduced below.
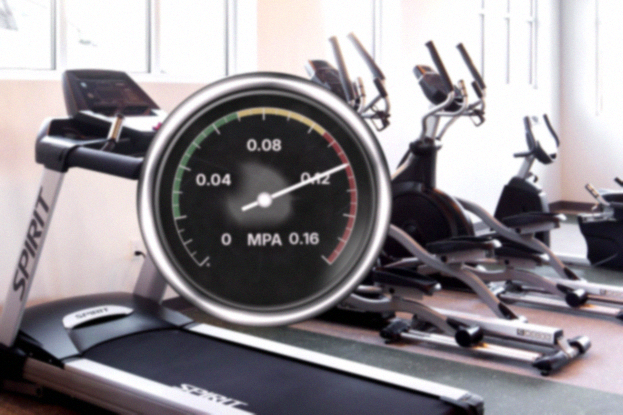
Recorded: MPa 0.12
